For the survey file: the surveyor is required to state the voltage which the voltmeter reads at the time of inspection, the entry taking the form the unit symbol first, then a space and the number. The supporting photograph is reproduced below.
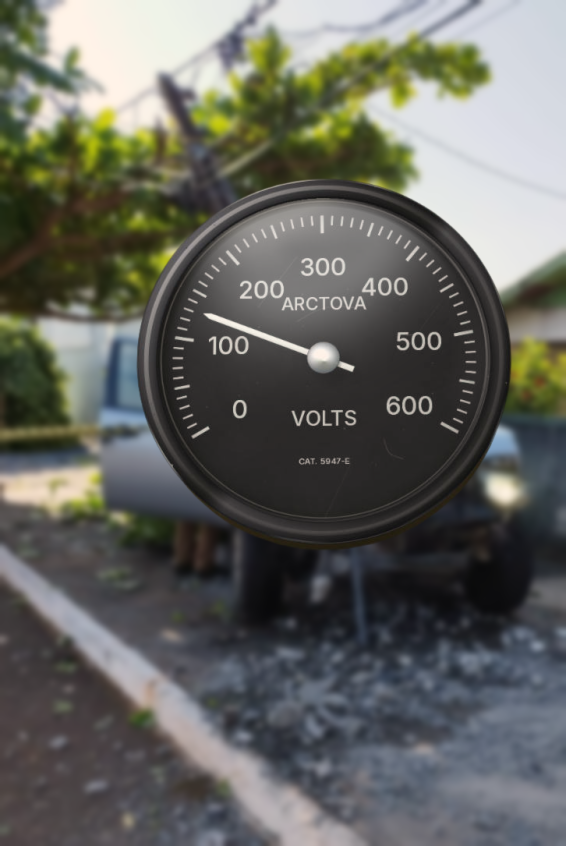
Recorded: V 130
